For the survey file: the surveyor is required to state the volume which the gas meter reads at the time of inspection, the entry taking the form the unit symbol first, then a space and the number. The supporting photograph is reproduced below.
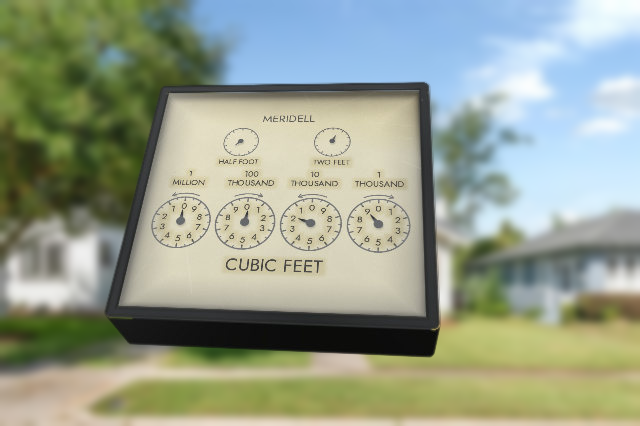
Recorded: ft³ 1900
